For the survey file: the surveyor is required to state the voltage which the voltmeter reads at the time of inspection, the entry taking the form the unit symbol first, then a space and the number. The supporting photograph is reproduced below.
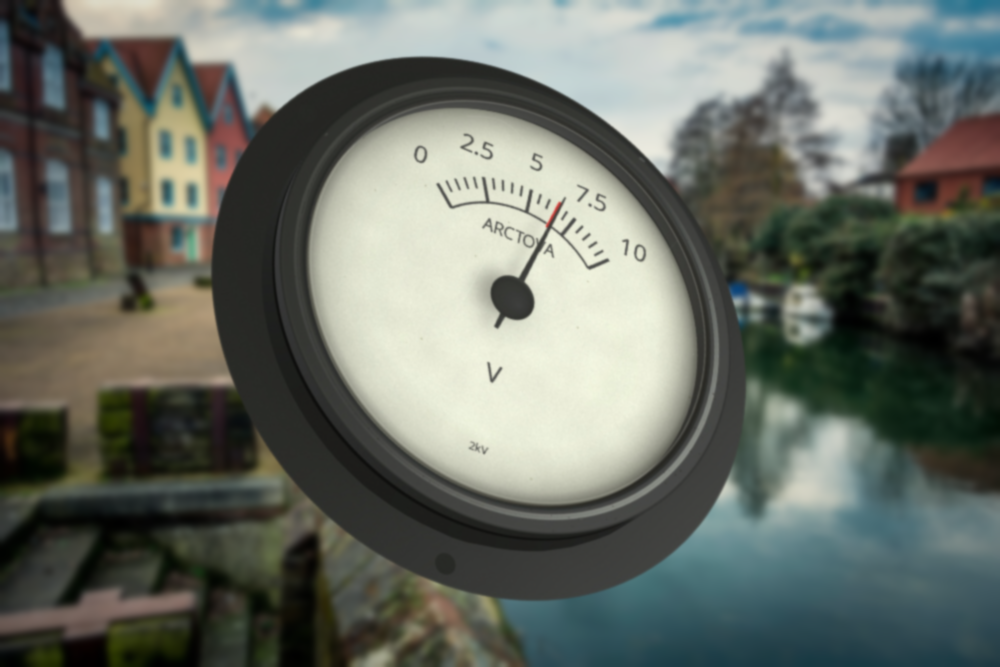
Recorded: V 6.5
